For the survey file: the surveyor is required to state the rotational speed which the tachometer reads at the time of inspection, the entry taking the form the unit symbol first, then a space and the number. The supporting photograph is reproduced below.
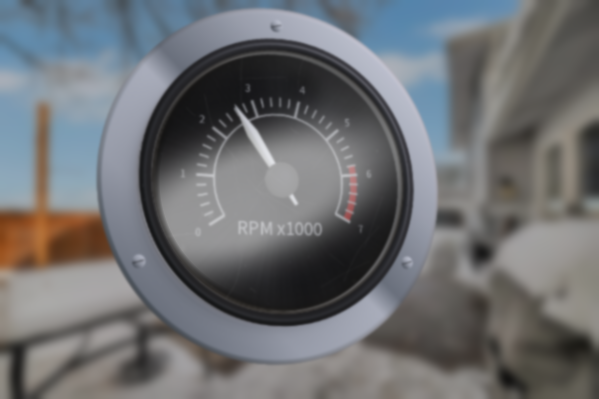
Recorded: rpm 2600
